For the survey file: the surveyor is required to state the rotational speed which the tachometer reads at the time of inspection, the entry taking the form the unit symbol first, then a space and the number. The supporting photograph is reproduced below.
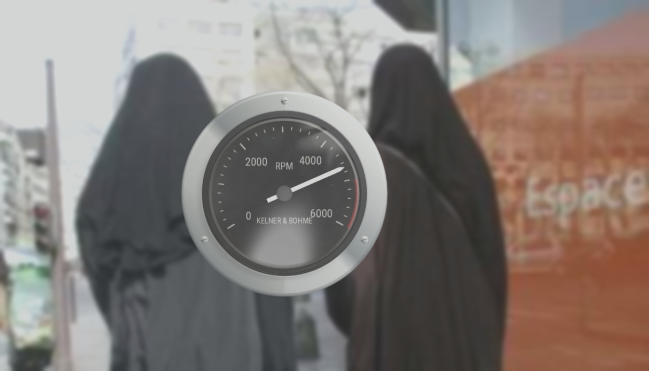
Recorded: rpm 4700
